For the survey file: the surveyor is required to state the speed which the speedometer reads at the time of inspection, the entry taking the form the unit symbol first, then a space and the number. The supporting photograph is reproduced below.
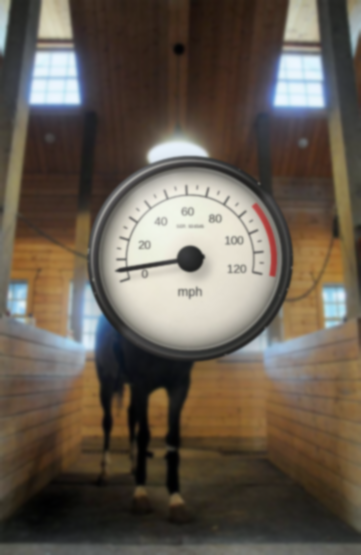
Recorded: mph 5
